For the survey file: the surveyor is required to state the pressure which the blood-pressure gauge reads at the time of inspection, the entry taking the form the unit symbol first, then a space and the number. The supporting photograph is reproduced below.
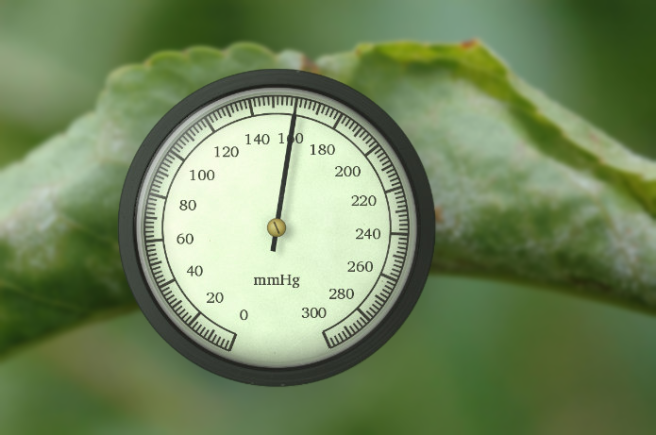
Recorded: mmHg 160
